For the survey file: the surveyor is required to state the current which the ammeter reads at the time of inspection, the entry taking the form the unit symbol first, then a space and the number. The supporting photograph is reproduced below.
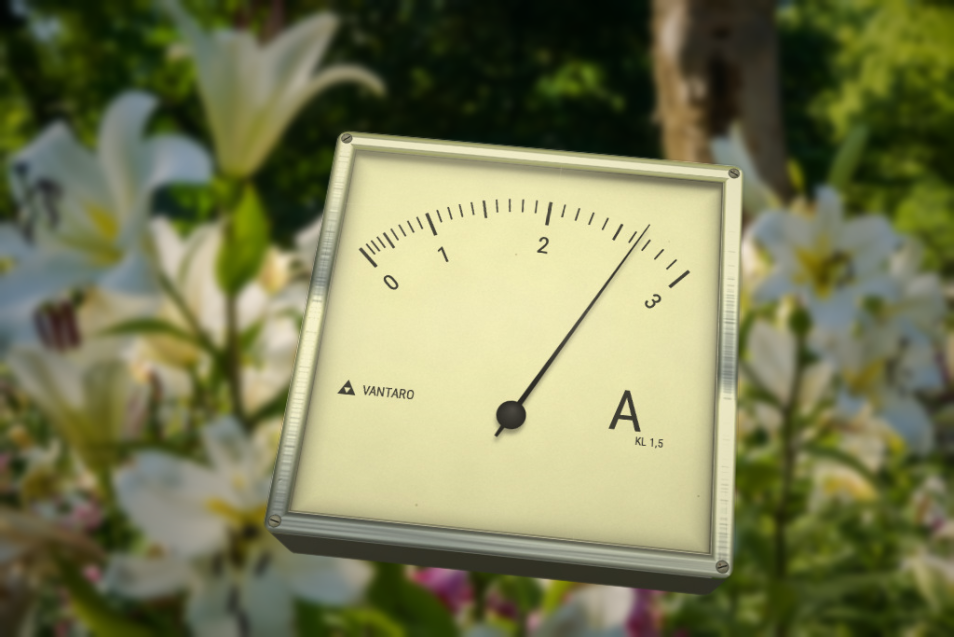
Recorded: A 2.65
